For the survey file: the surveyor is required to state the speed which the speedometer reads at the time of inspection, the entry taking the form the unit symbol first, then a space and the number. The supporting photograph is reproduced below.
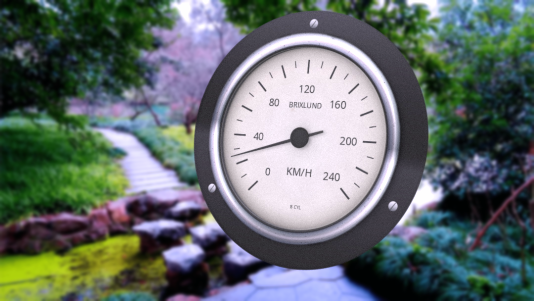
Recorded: km/h 25
